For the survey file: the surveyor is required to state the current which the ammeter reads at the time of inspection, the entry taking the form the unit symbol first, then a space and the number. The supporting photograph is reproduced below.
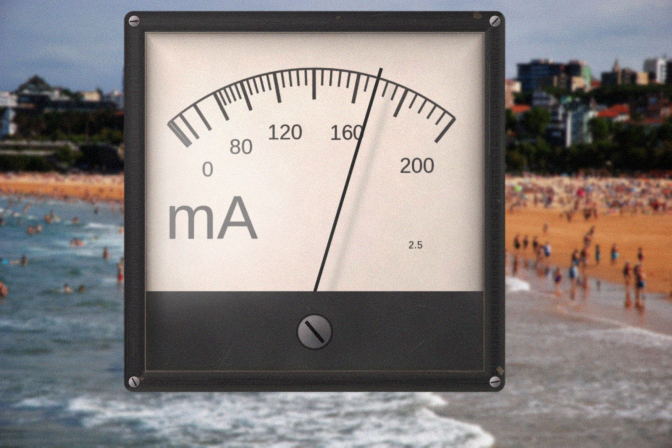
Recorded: mA 168
